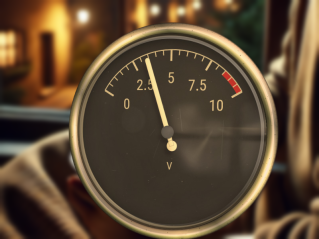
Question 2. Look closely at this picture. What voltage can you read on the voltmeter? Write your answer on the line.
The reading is 3.5 V
